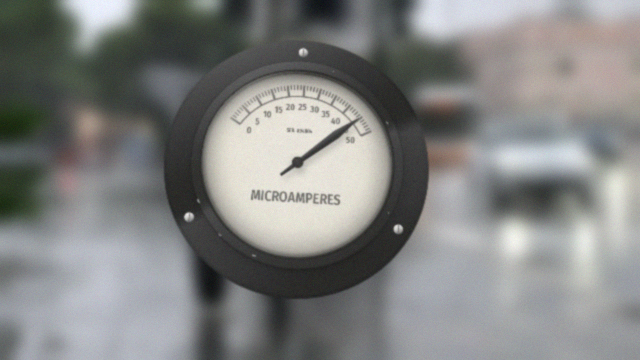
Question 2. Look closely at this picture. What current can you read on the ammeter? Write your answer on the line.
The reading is 45 µA
